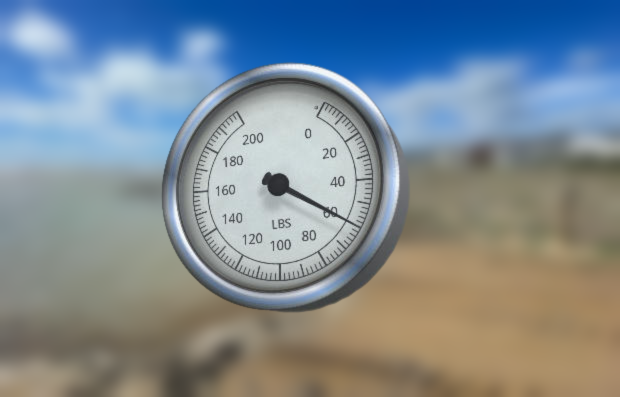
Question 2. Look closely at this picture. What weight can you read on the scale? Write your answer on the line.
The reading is 60 lb
